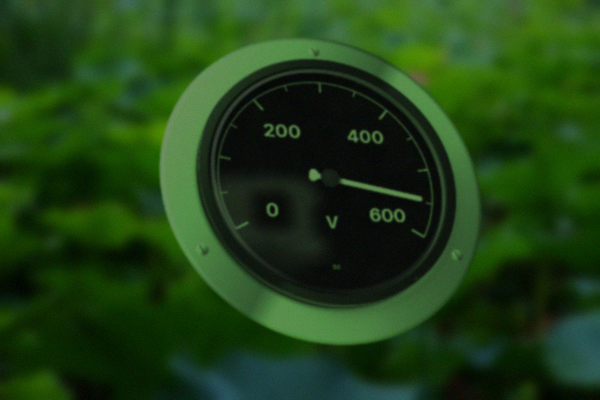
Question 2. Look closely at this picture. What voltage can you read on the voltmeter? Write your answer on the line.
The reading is 550 V
